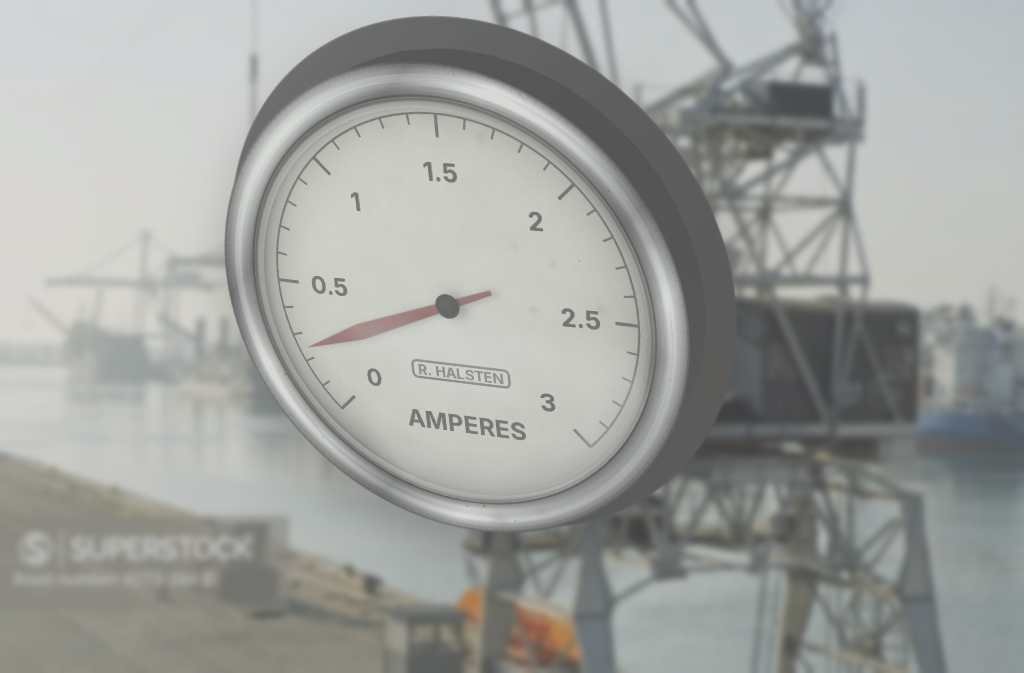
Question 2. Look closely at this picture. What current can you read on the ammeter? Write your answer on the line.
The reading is 0.25 A
